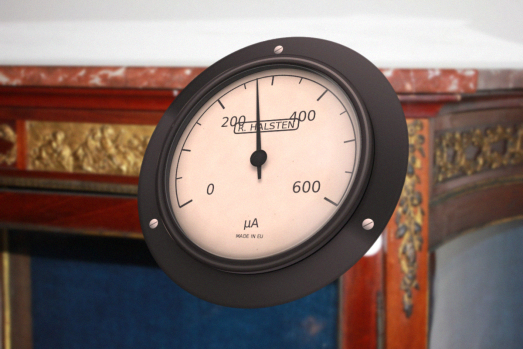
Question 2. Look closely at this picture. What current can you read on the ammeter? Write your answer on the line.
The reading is 275 µA
